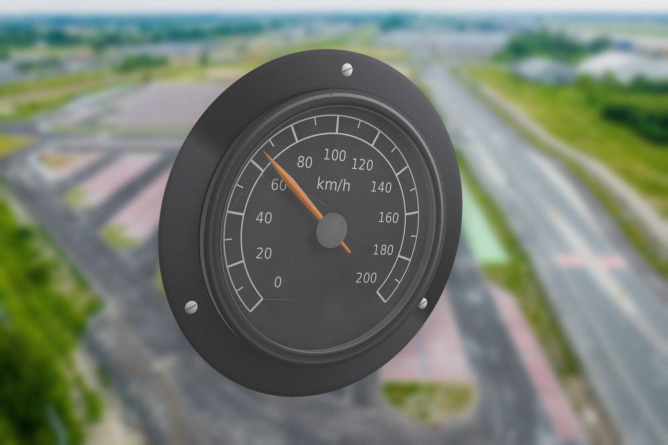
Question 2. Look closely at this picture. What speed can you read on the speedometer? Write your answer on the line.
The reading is 65 km/h
